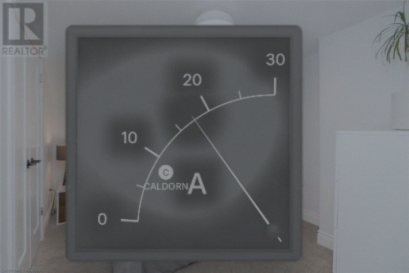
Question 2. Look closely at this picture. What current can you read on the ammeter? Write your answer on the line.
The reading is 17.5 A
